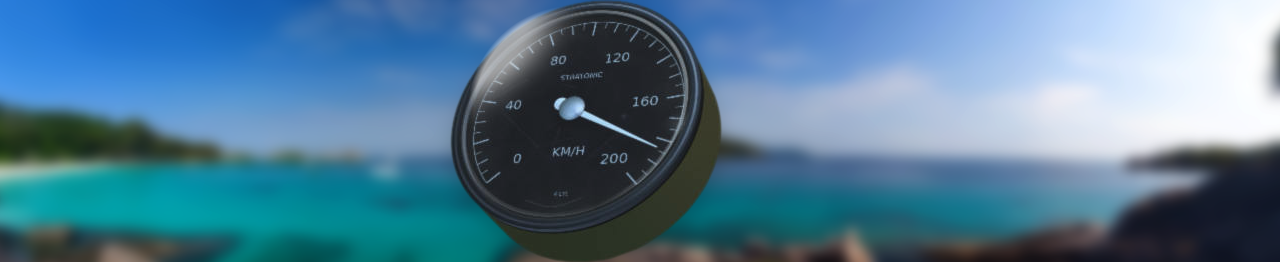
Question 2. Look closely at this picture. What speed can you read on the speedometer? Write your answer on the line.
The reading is 185 km/h
